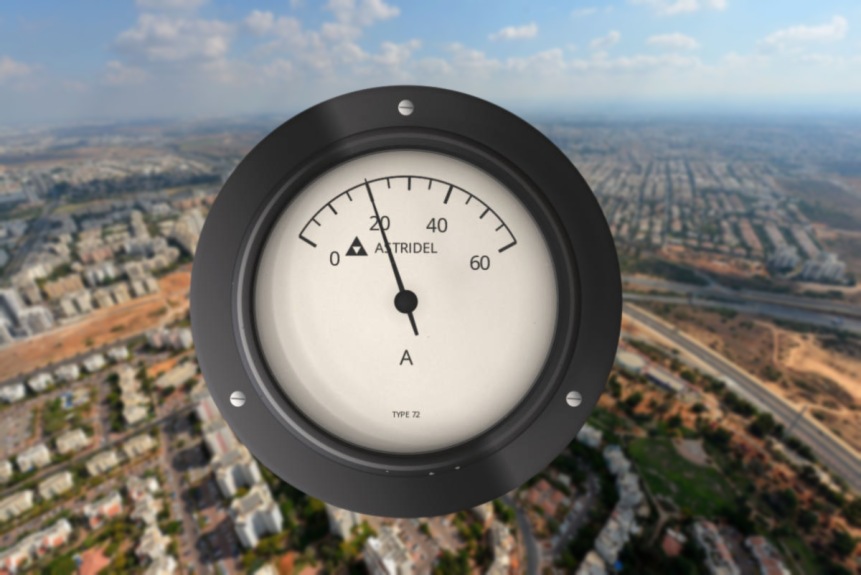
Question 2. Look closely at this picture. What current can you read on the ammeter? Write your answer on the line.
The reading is 20 A
